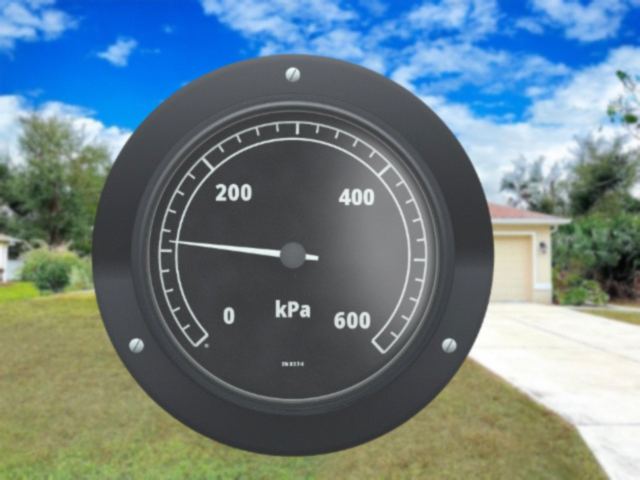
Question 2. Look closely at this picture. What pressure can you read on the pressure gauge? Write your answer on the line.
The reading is 110 kPa
